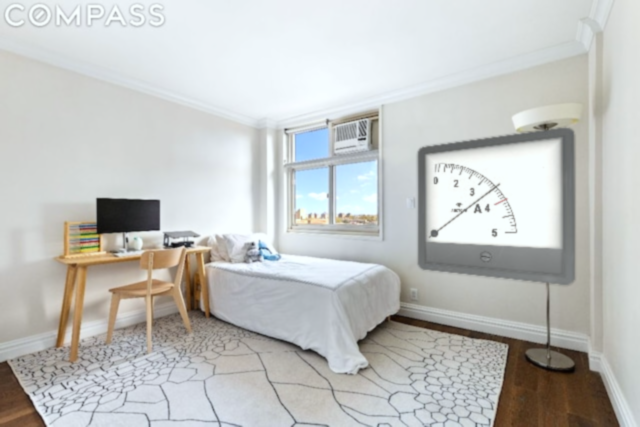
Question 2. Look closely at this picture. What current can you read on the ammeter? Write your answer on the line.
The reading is 3.5 A
